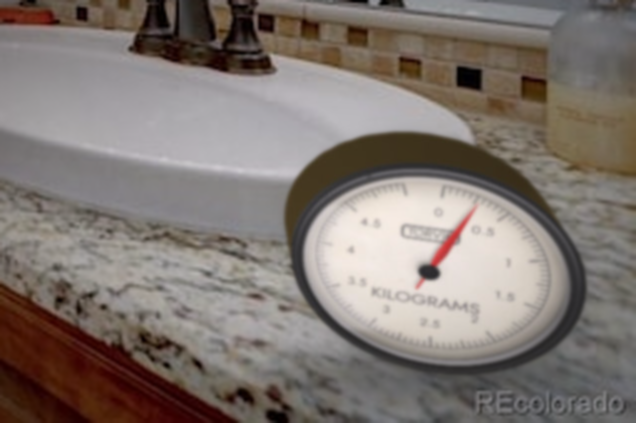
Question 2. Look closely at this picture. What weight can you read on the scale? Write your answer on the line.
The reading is 0.25 kg
